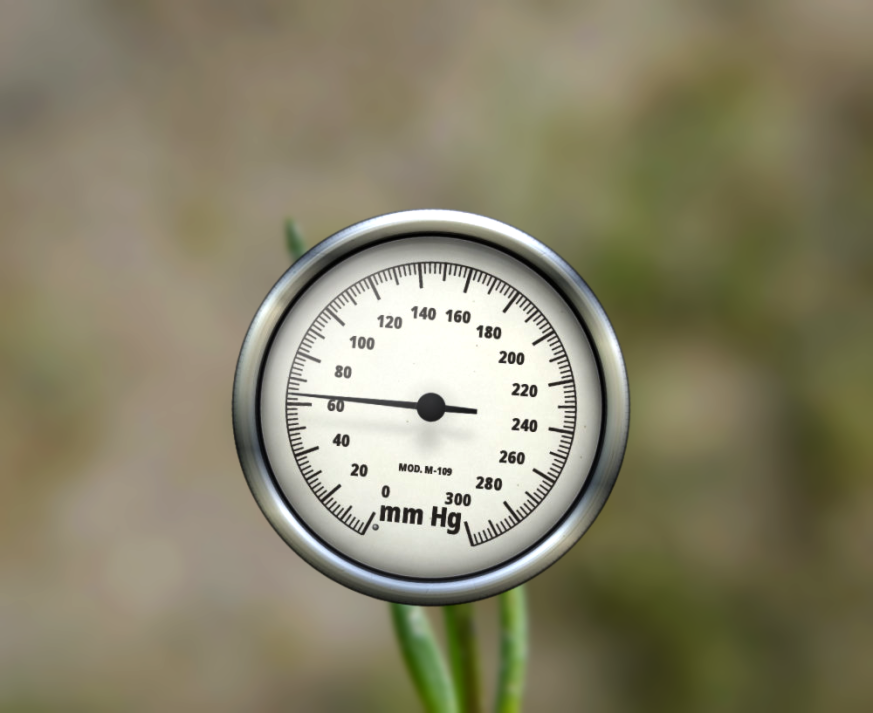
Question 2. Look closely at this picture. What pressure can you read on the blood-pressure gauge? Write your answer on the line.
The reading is 64 mmHg
